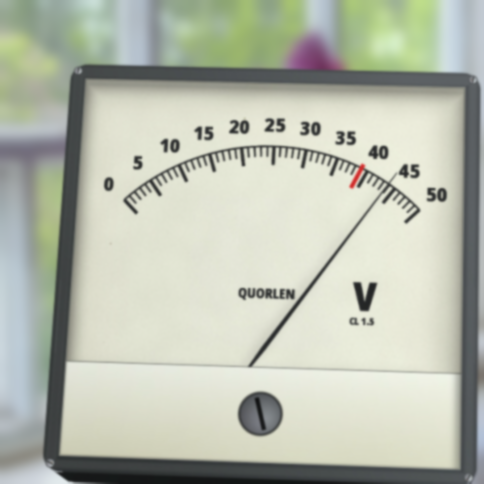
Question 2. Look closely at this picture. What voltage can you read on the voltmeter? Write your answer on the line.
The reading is 44 V
